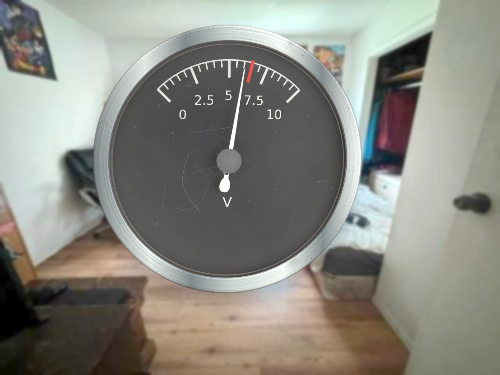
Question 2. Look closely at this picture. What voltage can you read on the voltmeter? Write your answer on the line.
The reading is 6 V
